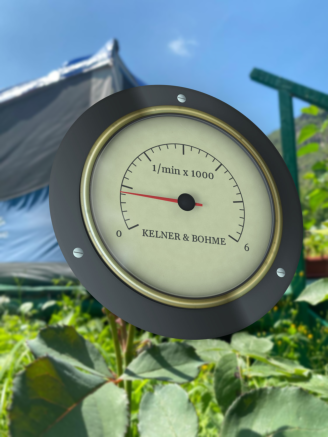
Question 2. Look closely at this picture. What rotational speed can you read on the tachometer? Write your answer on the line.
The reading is 800 rpm
